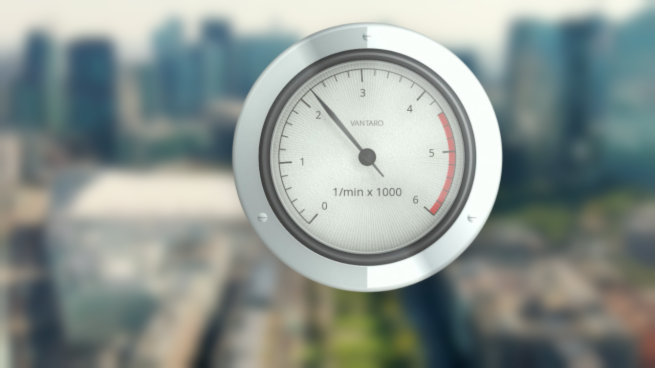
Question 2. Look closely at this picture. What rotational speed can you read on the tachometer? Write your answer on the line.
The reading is 2200 rpm
